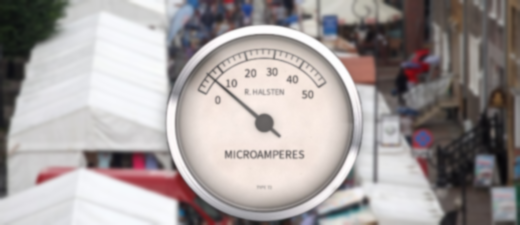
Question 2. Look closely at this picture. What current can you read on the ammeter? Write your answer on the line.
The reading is 6 µA
